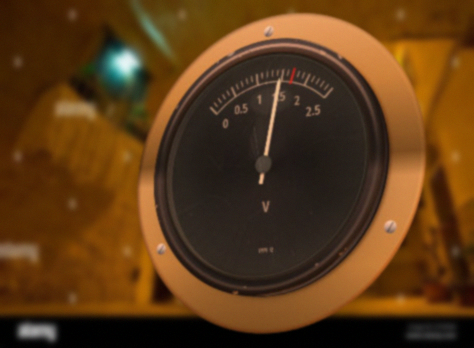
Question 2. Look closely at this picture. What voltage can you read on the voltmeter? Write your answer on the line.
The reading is 1.5 V
